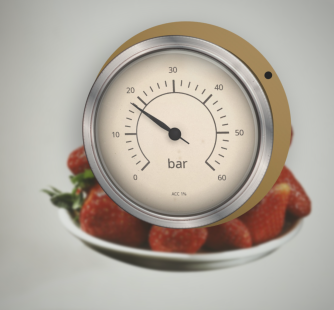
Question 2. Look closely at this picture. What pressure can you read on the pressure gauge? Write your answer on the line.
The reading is 18 bar
